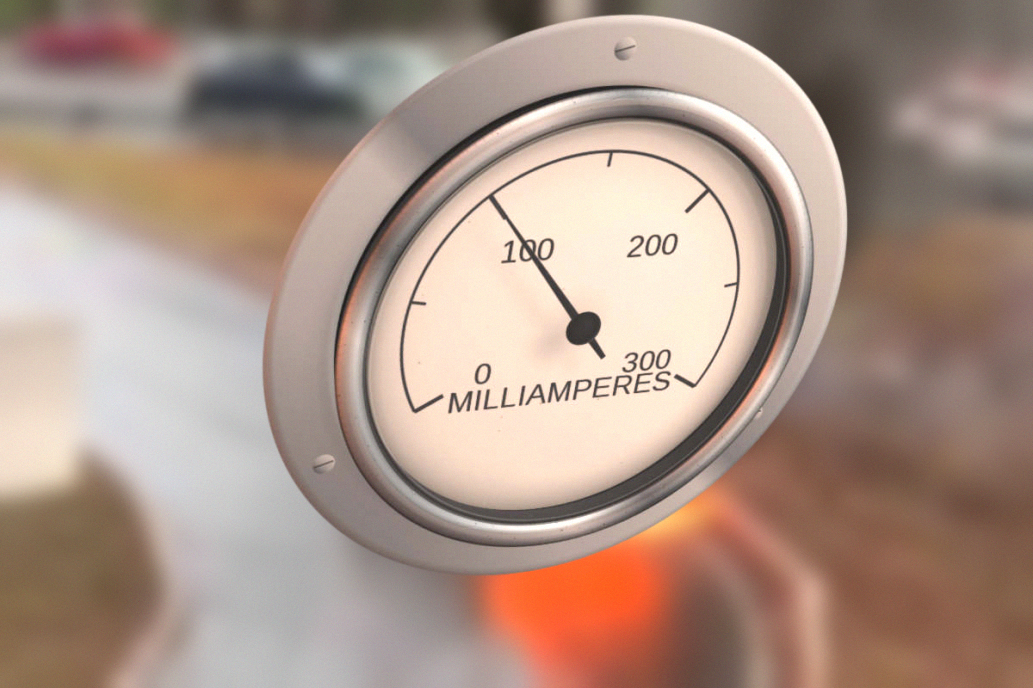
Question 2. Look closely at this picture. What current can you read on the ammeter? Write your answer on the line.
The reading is 100 mA
